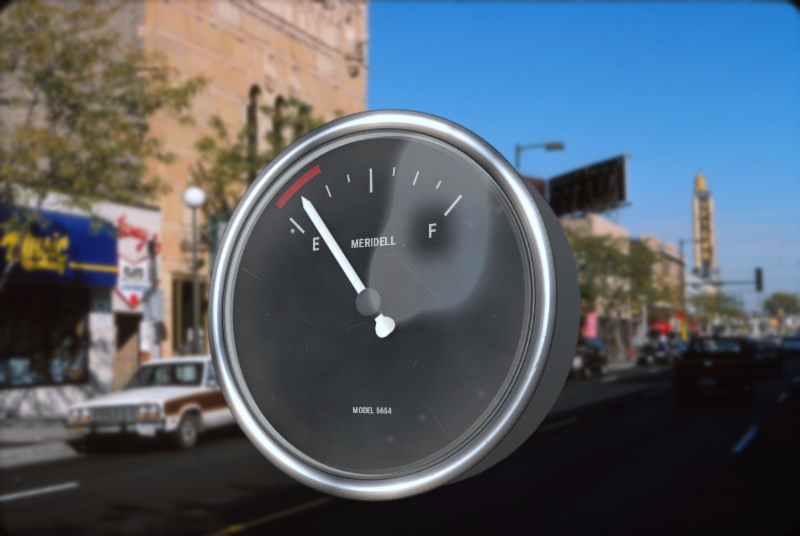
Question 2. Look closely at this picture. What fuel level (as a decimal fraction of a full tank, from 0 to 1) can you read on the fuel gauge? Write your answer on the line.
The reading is 0.125
